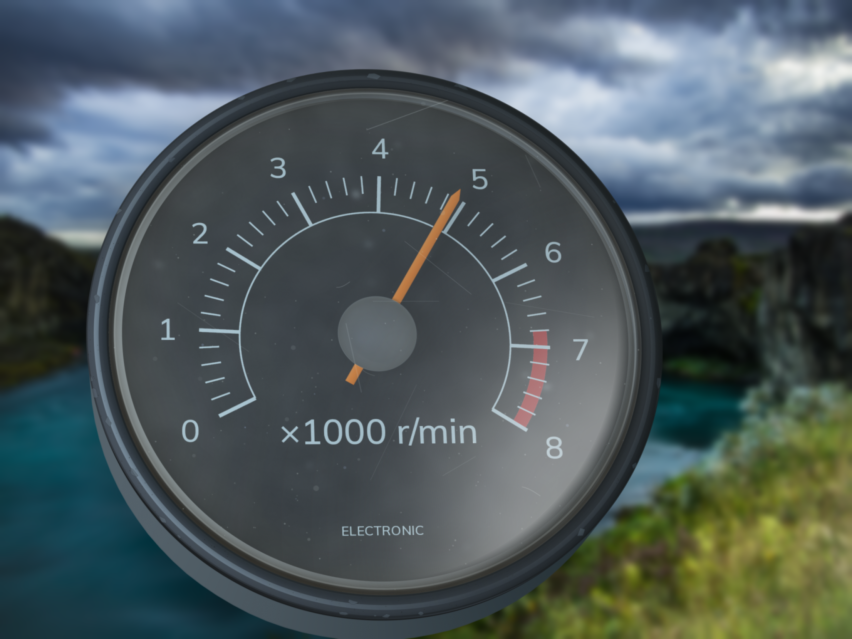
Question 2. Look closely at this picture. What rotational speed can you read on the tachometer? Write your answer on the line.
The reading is 4900 rpm
